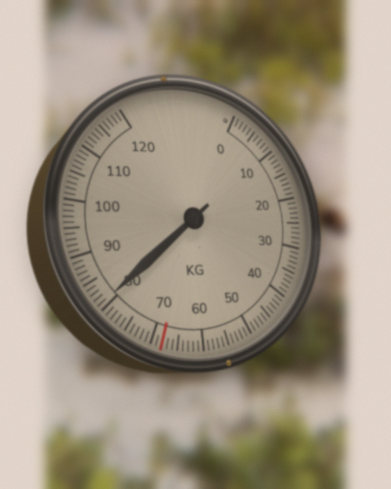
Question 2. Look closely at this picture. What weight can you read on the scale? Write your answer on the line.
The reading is 81 kg
